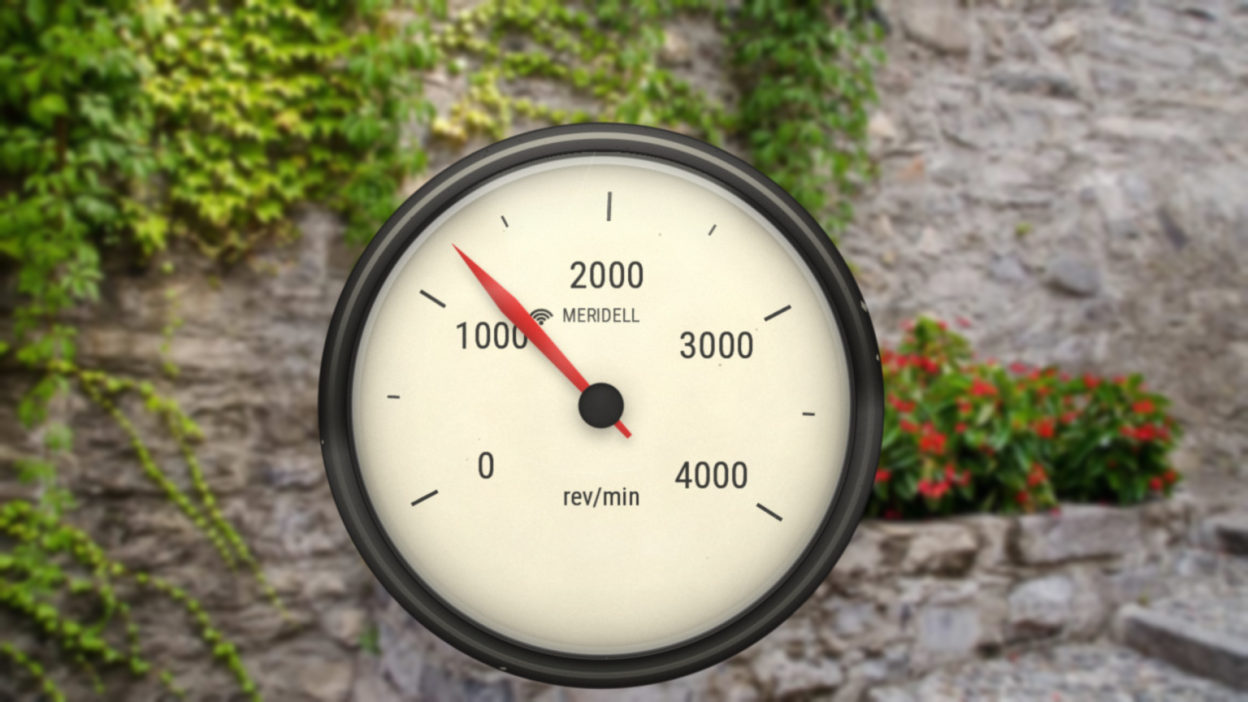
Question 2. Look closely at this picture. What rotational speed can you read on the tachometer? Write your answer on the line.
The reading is 1250 rpm
